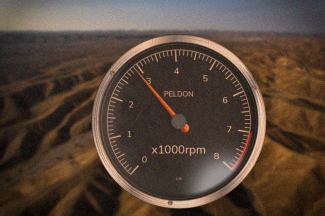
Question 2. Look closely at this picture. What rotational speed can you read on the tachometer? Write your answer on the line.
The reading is 2900 rpm
